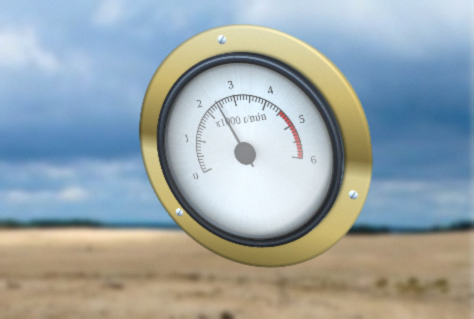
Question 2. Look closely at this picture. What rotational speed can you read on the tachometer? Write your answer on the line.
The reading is 2500 rpm
